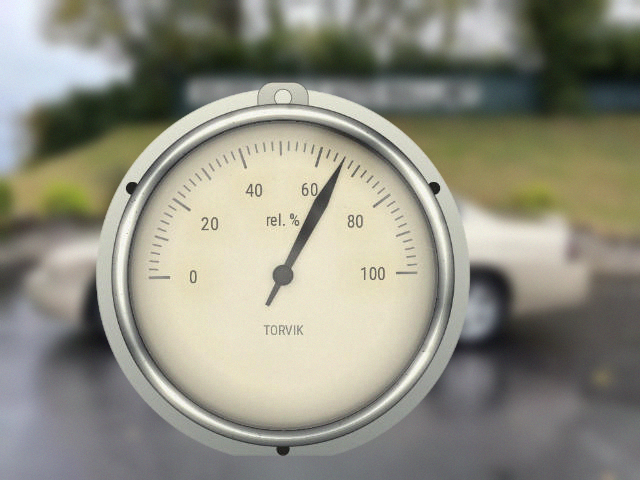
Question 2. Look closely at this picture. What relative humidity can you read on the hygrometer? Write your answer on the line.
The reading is 66 %
